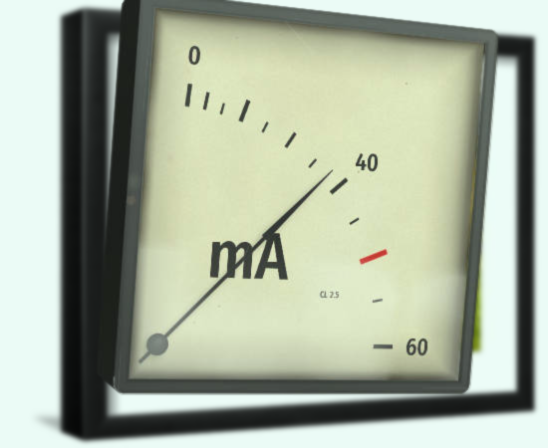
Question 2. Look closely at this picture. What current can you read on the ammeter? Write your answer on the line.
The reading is 37.5 mA
